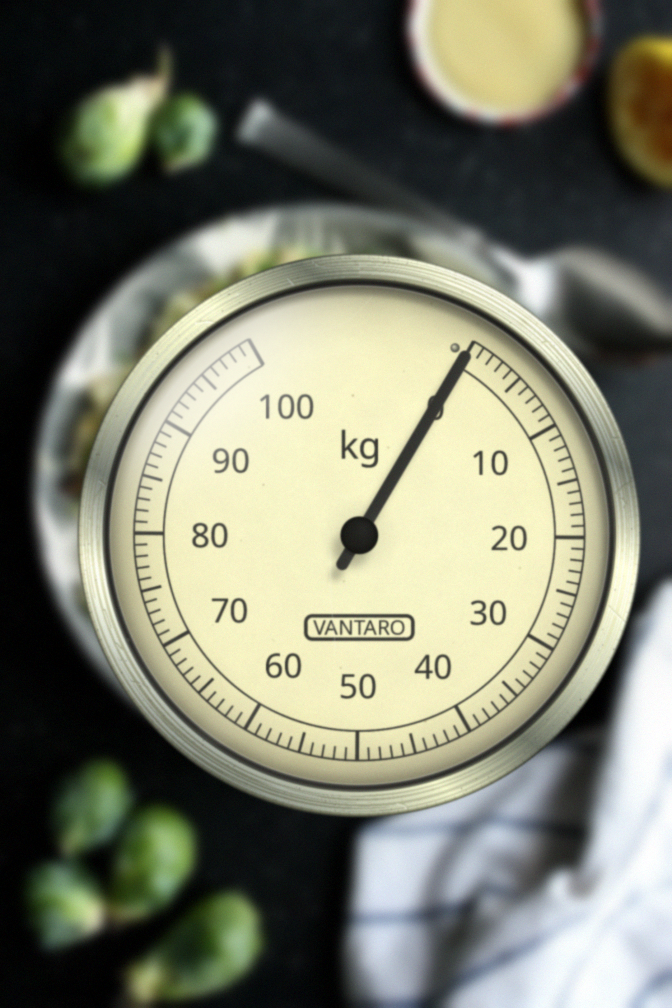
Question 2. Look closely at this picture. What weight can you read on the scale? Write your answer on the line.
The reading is 0 kg
